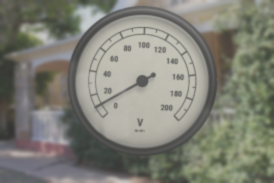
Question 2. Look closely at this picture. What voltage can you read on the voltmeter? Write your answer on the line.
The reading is 10 V
